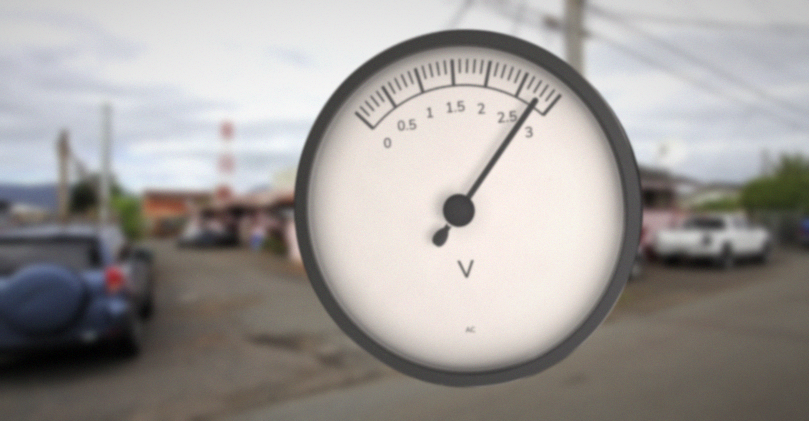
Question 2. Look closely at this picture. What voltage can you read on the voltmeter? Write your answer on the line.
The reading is 2.8 V
